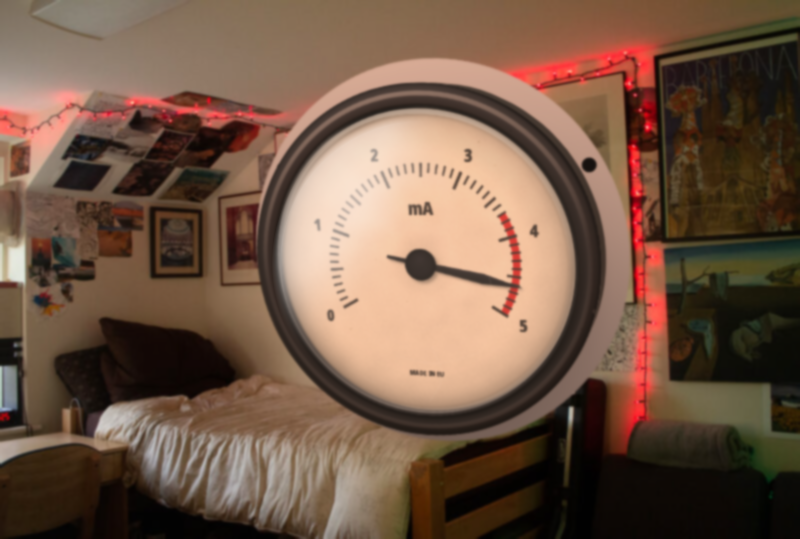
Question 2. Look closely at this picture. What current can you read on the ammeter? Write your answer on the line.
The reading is 4.6 mA
